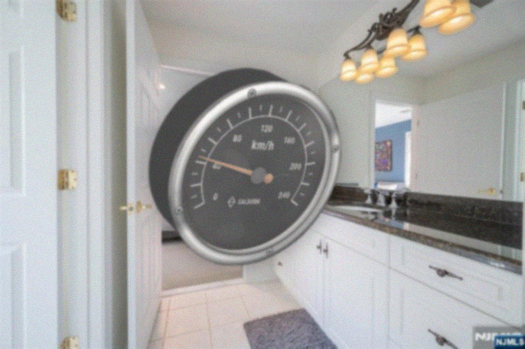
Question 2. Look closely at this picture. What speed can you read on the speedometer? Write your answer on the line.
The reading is 45 km/h
